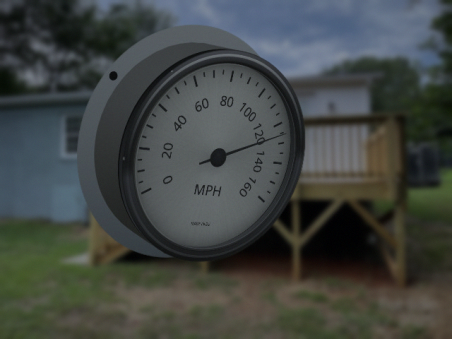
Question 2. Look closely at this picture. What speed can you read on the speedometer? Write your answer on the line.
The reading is 125 mph
